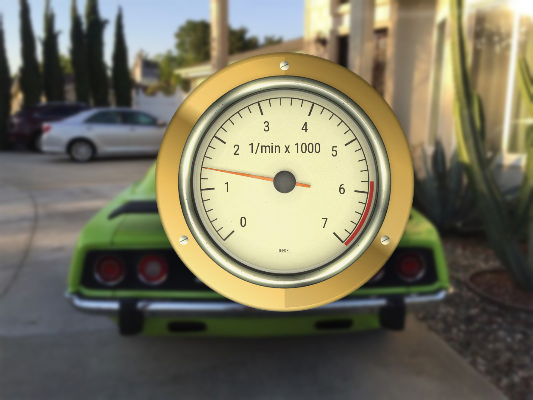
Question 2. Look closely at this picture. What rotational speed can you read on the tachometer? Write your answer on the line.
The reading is 1400 rpm
